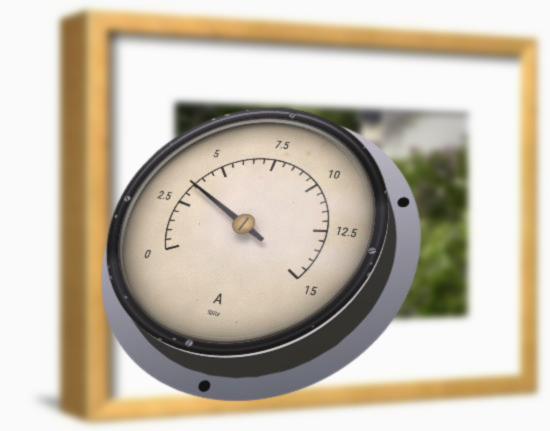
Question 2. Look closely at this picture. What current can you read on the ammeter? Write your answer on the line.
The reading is 3.5 A
